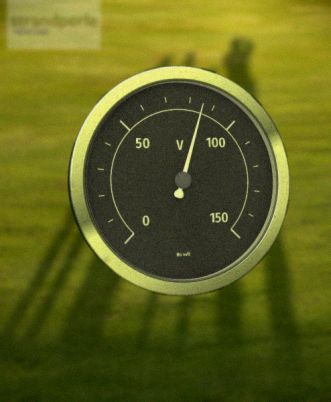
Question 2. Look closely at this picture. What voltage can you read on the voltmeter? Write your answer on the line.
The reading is 85 V
